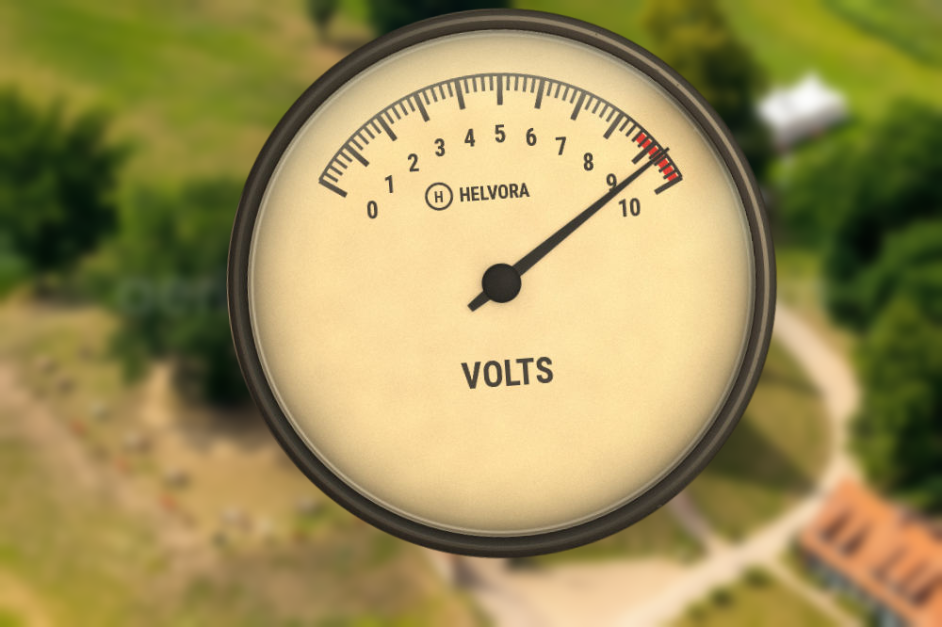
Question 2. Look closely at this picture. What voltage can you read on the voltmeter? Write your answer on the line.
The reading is 9.3 V
